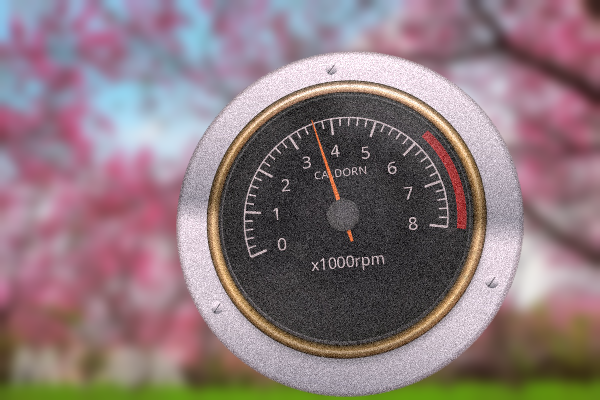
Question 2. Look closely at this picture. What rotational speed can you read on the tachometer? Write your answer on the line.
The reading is 3600 rpm
